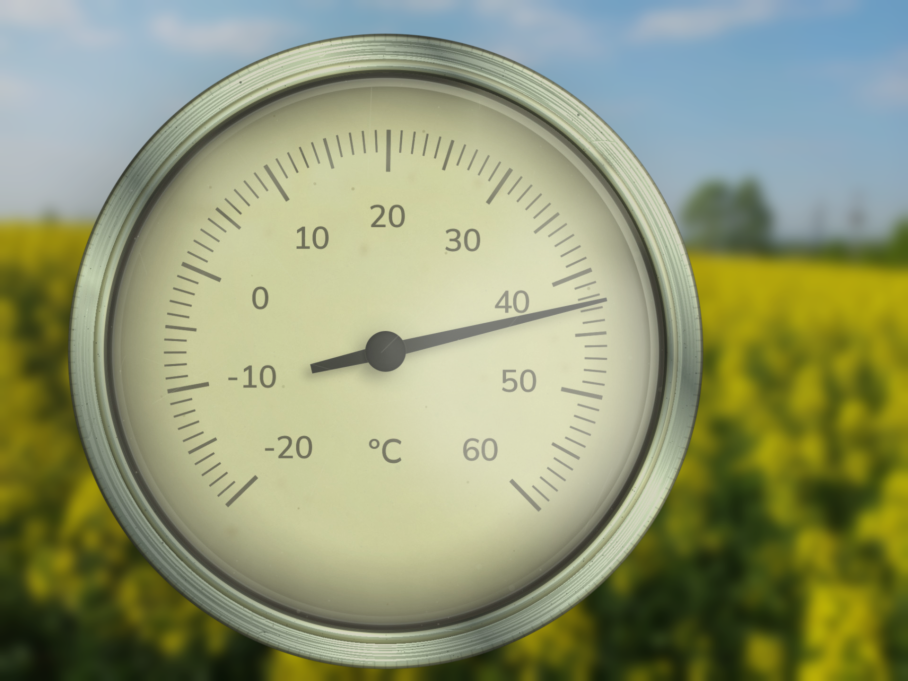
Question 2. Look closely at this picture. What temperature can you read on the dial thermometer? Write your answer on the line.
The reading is 42.5 °C
